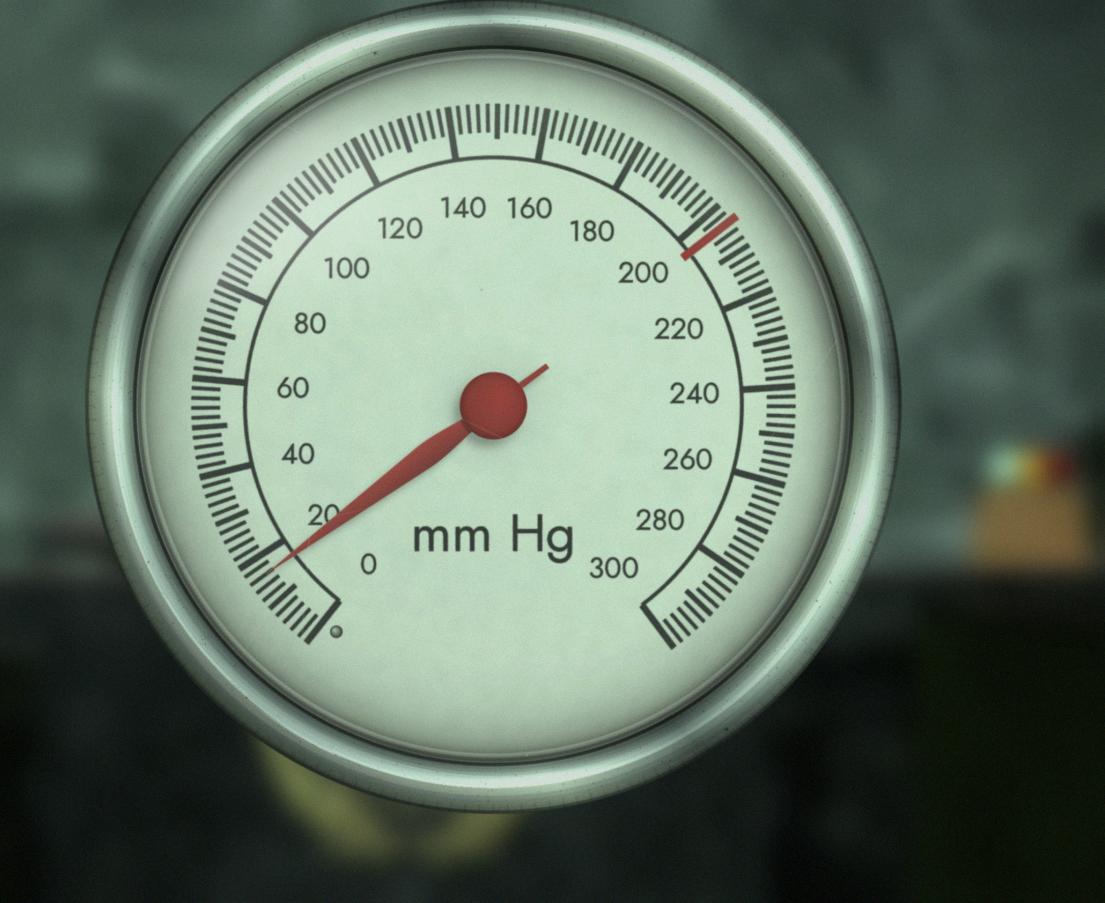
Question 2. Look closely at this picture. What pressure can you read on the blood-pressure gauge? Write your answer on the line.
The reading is 16 mmHg
